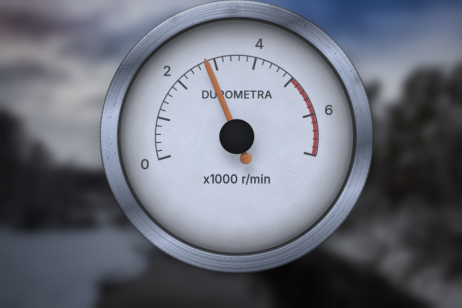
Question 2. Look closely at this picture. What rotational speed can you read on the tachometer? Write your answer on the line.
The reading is 2800 rpm
